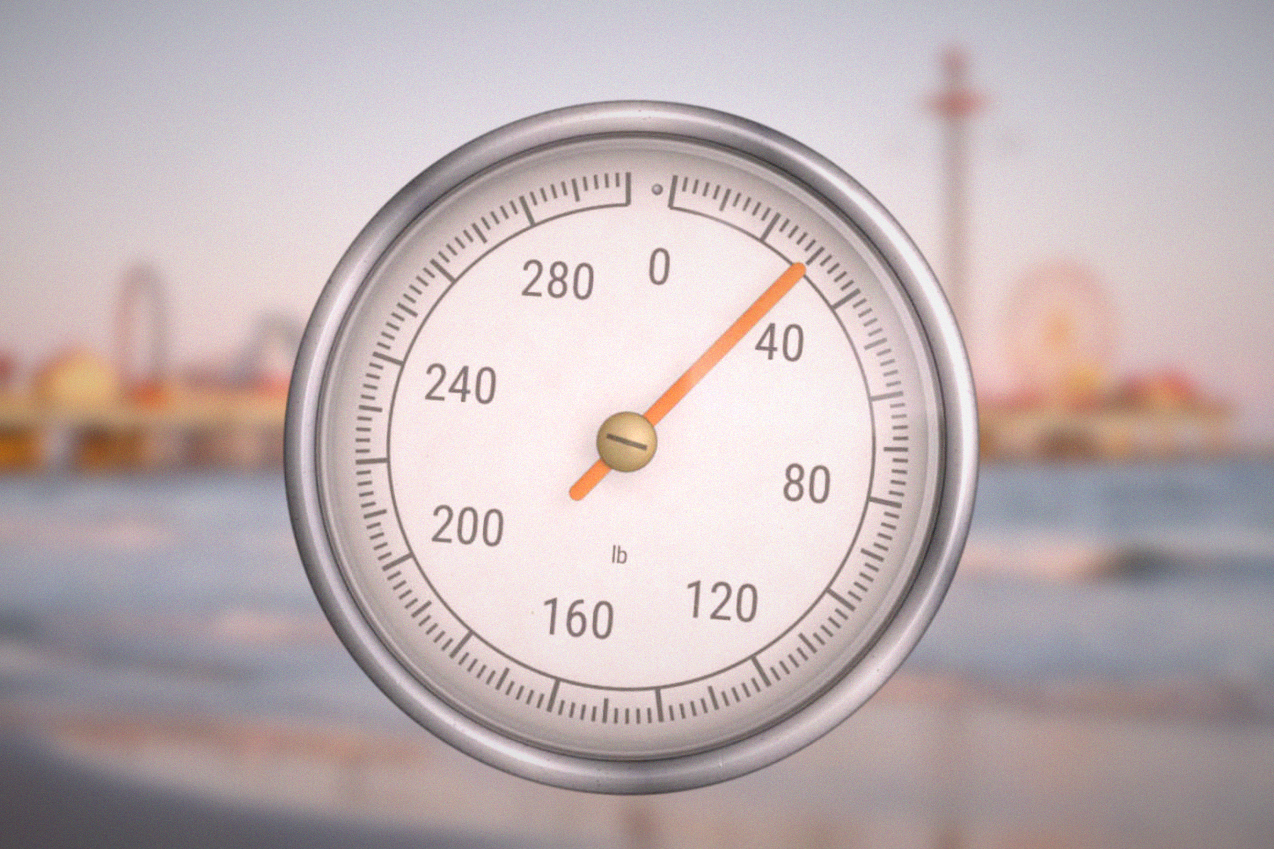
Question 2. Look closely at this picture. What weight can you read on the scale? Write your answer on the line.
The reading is 30 lb
